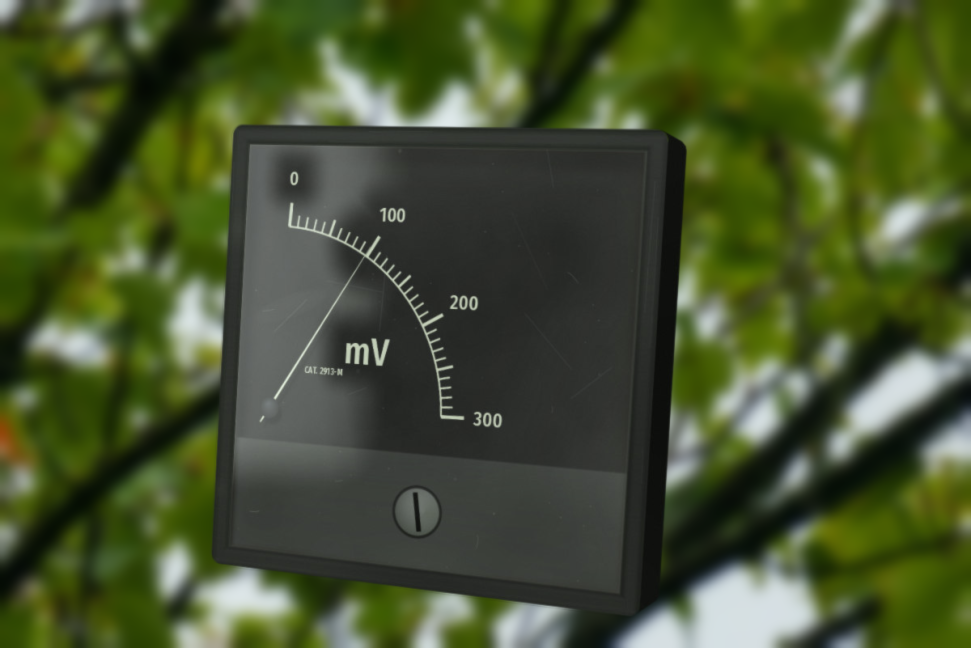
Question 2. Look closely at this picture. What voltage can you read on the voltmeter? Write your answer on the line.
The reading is 100 mV
